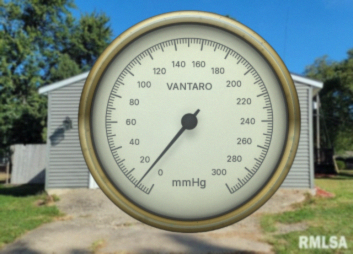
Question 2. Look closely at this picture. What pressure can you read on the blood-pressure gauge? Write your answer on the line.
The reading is 10 mmHg
